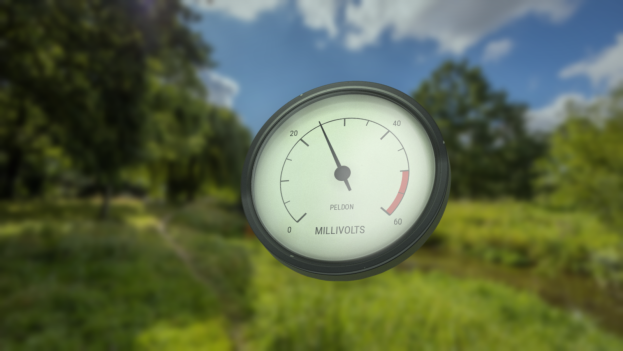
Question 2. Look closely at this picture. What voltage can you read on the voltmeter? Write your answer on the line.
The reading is 25 mV
